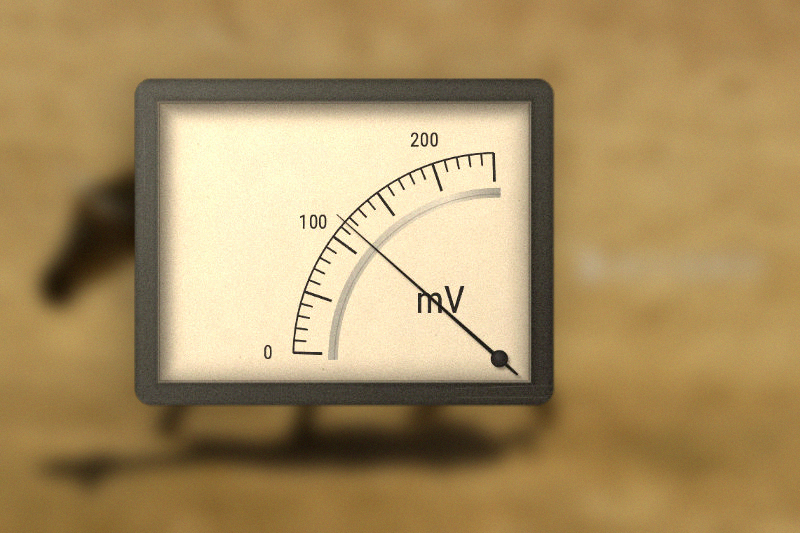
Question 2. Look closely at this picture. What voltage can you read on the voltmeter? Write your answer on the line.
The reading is 115 mV
